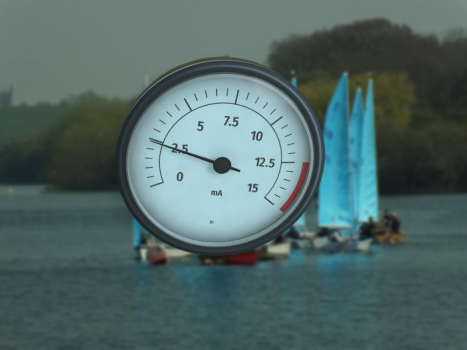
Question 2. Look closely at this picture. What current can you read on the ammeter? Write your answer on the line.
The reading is 2.5 mA
